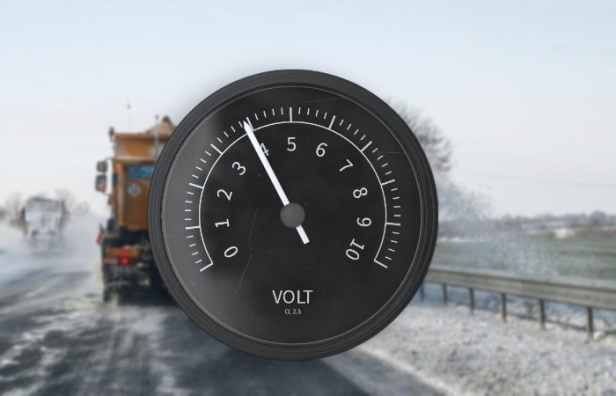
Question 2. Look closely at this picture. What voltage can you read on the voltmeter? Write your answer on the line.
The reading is 3.9 V
